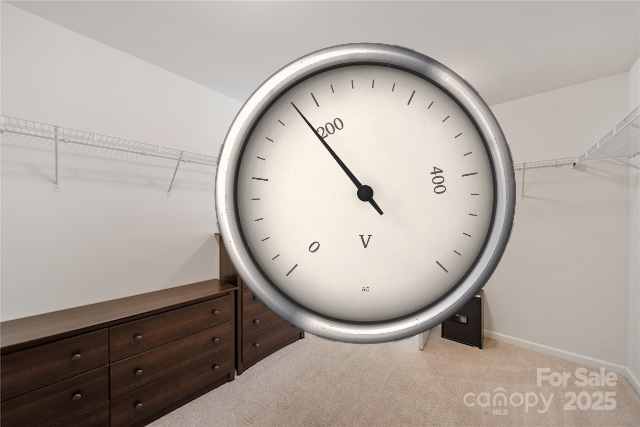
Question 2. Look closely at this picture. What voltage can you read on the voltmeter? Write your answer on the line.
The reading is 180 V
